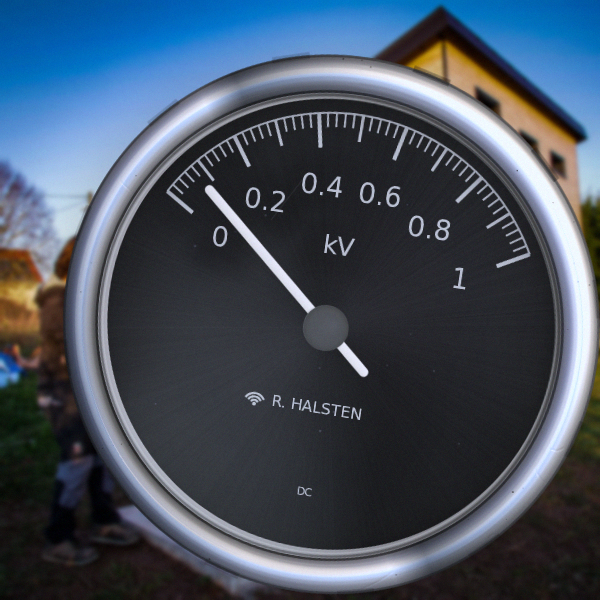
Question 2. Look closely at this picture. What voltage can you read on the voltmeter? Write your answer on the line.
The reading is 0.08 kV
